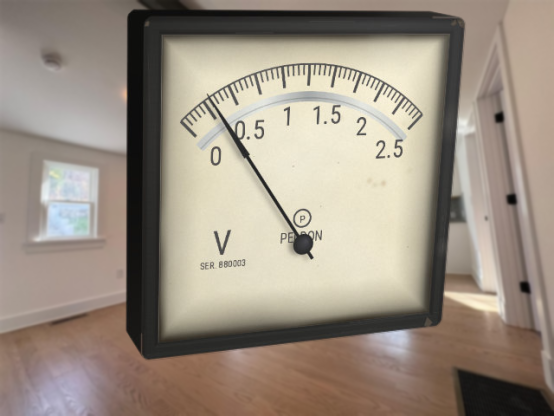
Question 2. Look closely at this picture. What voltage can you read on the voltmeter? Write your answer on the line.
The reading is 0.3 V
